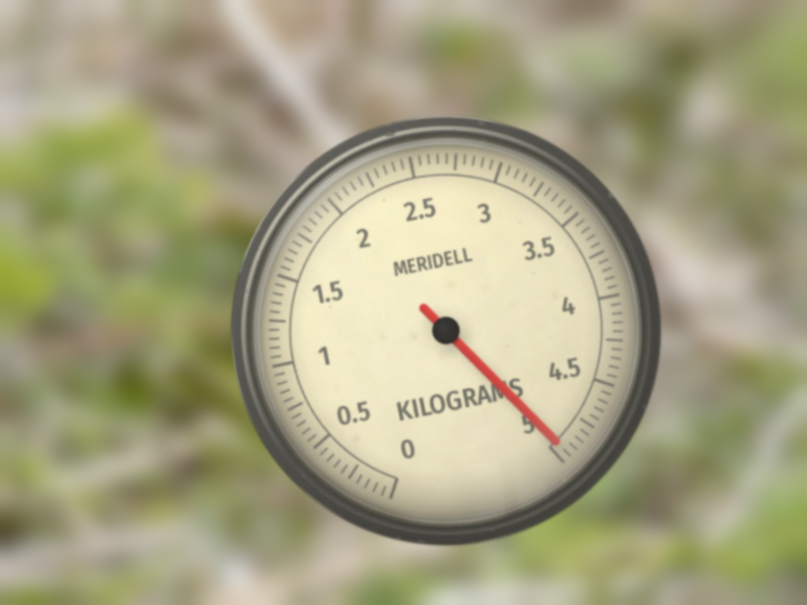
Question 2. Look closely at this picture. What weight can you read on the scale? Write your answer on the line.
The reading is 4.95 kg
